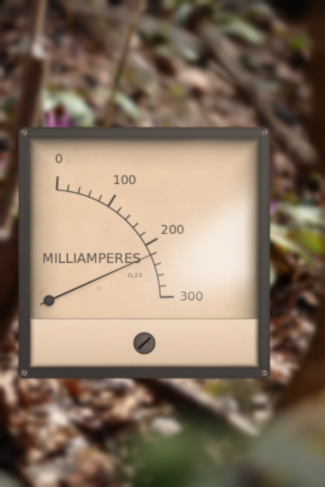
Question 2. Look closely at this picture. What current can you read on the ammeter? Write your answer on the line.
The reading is 220 mA
